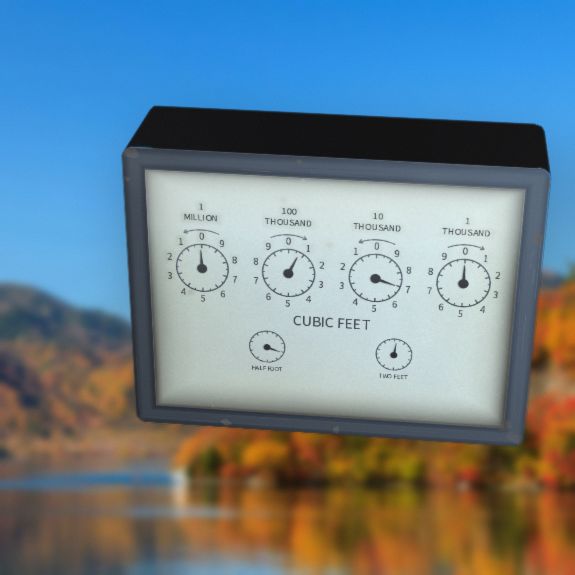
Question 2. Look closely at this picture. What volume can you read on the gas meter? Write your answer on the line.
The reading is 7000 ft³
